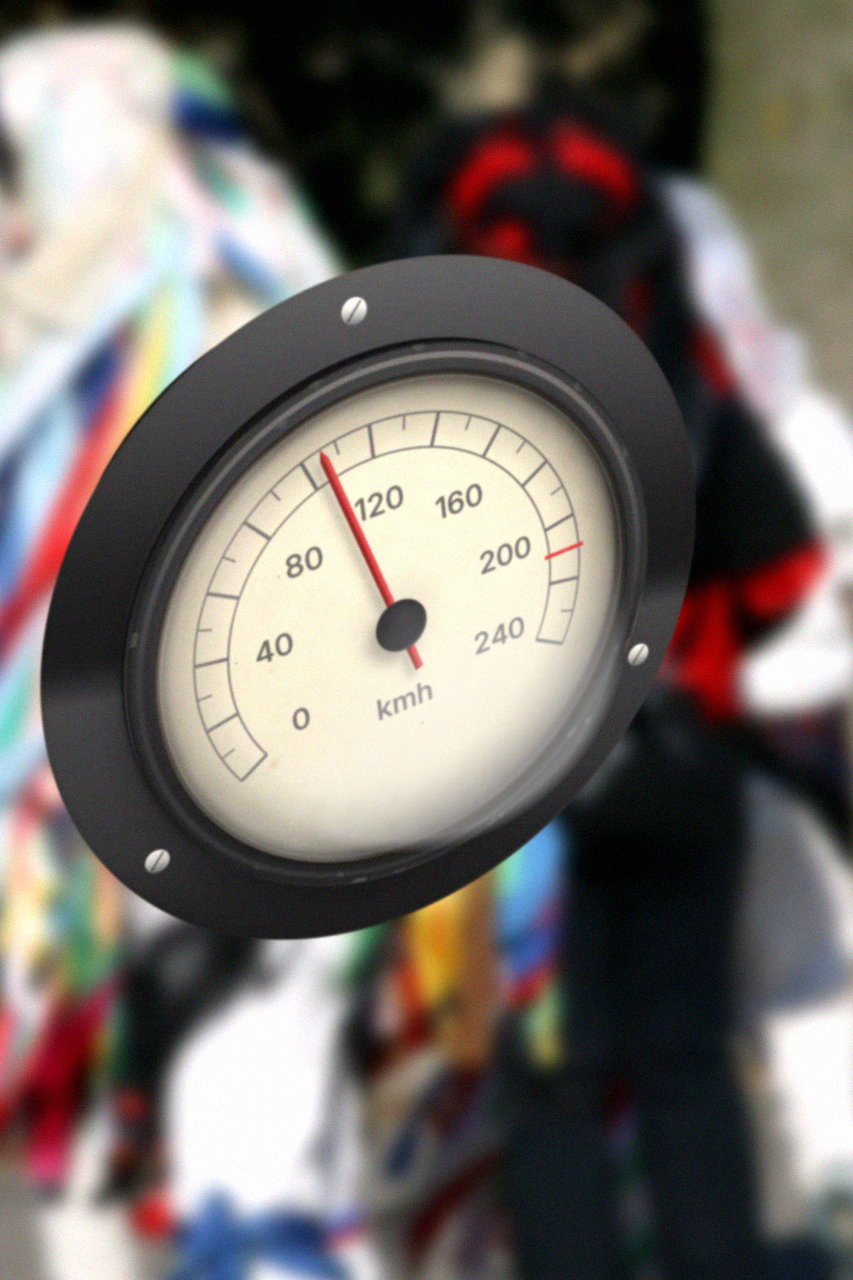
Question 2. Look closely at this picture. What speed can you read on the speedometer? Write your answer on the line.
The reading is 105 km/h
